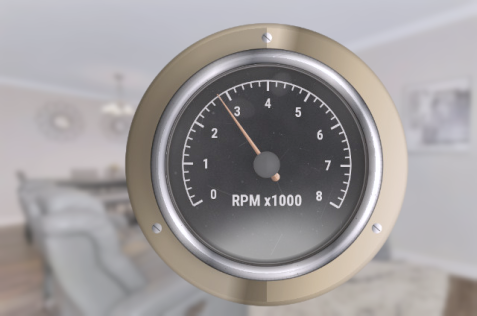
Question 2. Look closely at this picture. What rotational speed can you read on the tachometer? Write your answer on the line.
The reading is 2800 rpm
